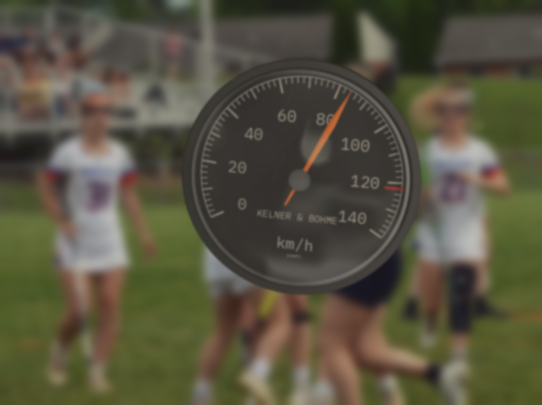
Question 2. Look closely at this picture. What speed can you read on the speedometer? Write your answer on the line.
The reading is 84 km/h
